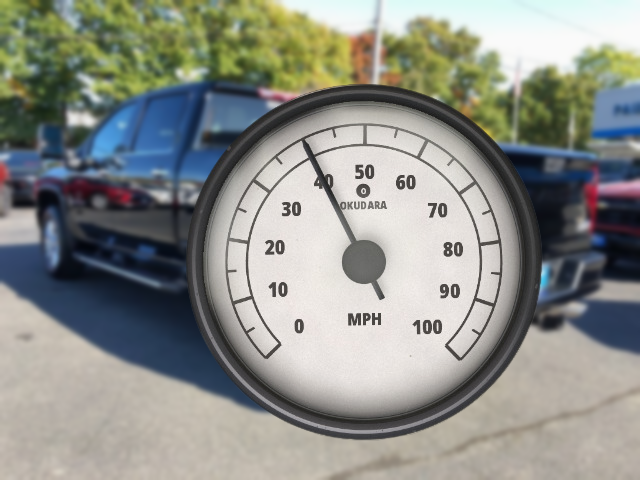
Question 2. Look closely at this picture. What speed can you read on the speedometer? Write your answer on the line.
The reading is 40 mph
